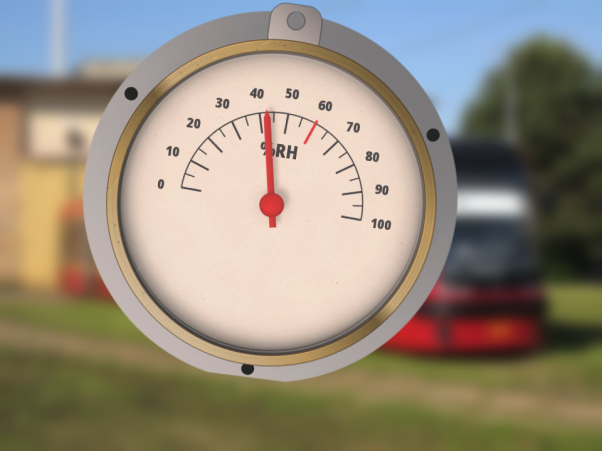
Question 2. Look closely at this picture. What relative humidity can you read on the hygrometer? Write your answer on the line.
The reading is 42.5 %
